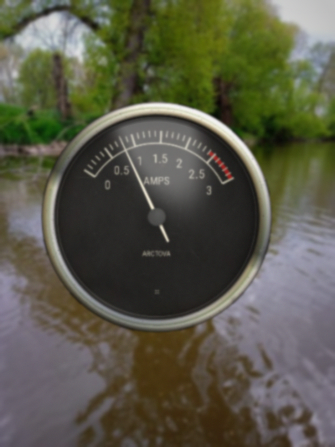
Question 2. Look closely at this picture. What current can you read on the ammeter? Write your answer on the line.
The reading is 0.8 A
